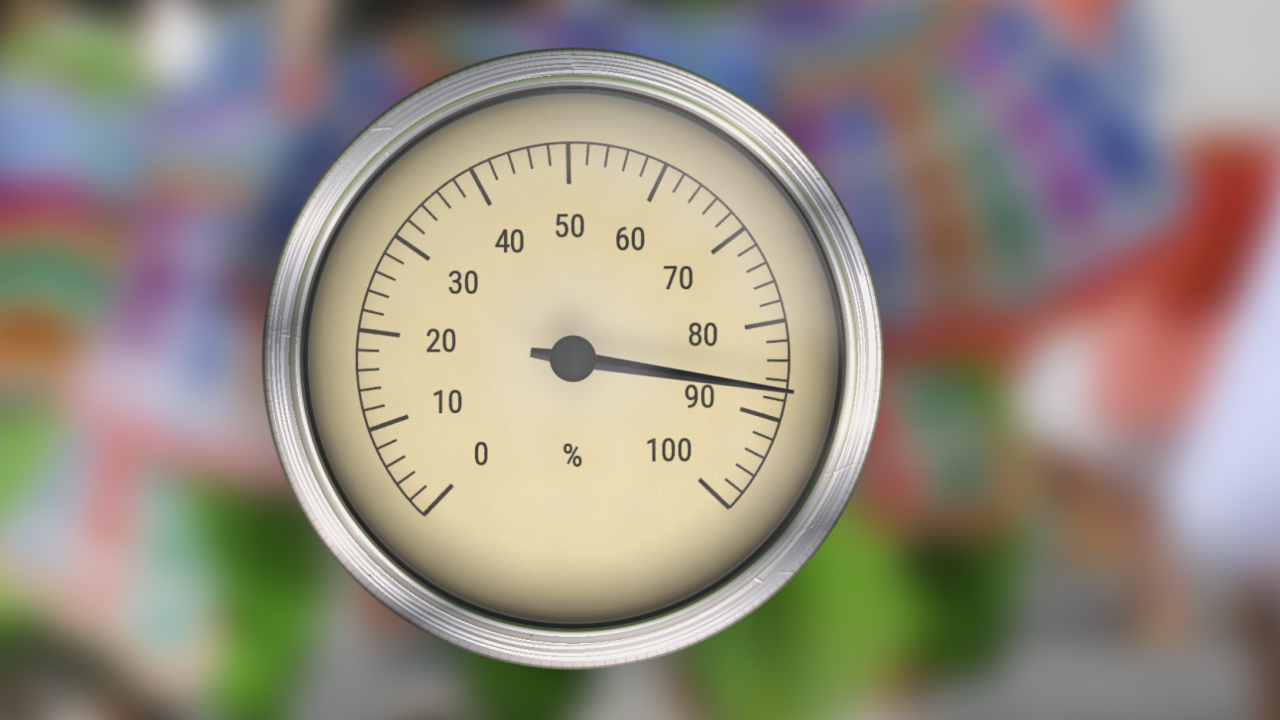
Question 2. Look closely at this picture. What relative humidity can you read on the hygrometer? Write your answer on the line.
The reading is 87 %
